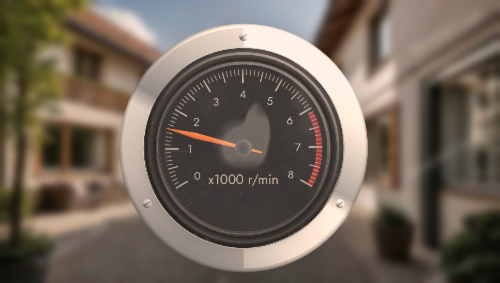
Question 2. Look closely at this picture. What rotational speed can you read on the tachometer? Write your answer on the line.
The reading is 1500 rpm
